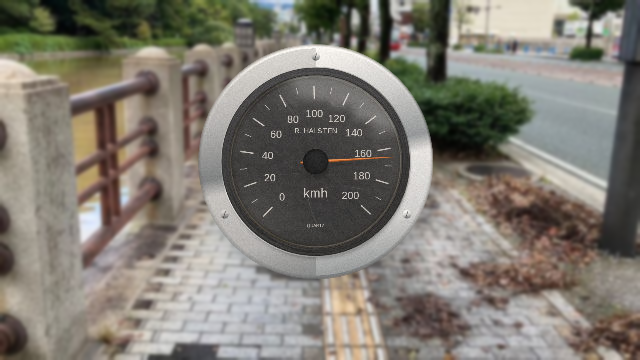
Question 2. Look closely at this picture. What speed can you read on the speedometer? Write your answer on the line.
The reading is 165 km/h
